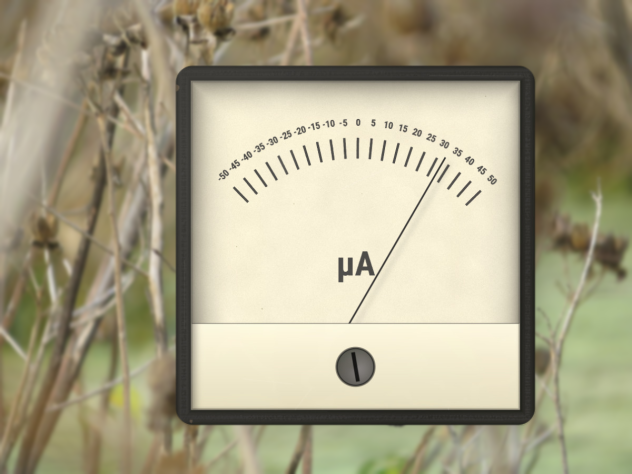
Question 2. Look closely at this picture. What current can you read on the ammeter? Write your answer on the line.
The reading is 32.5 µA
